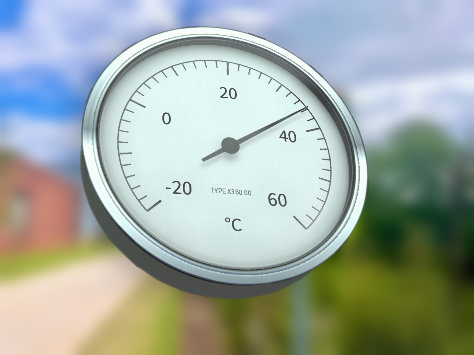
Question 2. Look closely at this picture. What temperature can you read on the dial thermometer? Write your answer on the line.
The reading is 36 °C
